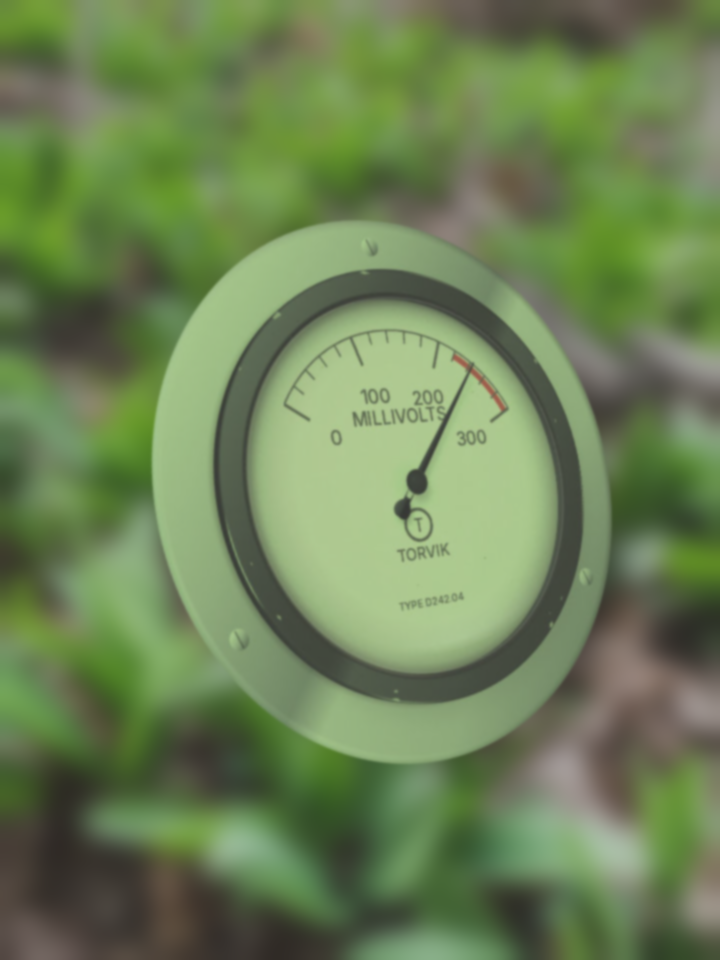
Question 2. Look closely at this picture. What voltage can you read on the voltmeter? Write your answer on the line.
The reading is 240 mV
